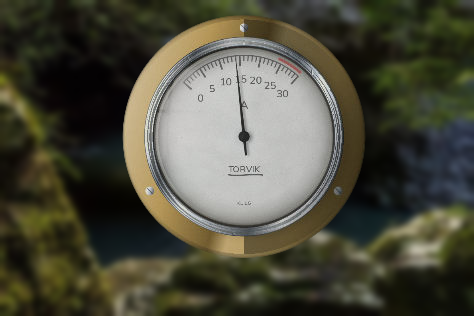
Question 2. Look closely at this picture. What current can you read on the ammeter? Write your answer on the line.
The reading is 14 A
